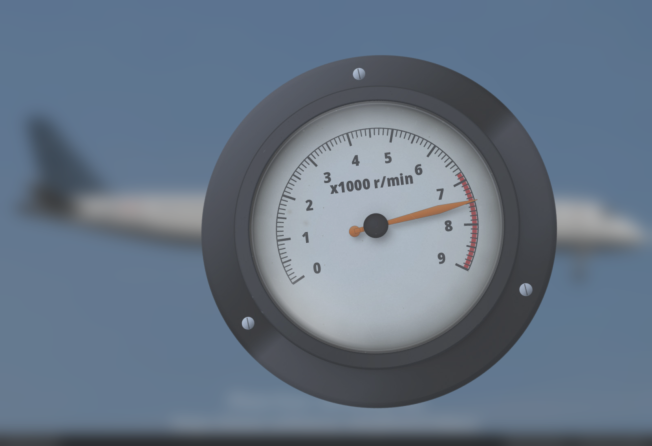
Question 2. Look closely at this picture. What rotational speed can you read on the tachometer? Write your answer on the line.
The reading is 7500 rpm
